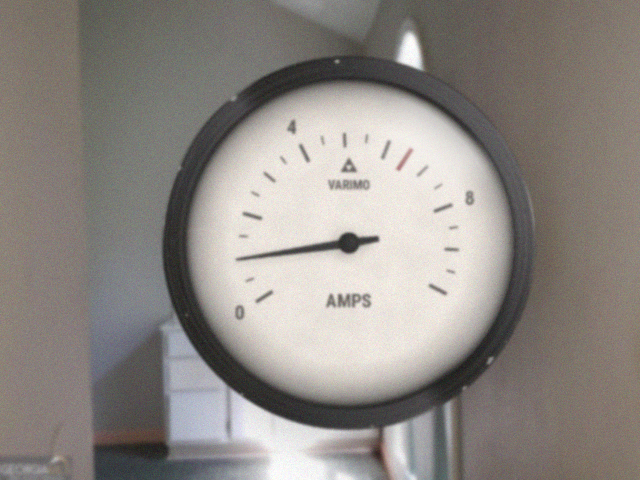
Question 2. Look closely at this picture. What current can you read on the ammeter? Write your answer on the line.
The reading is 1 A
